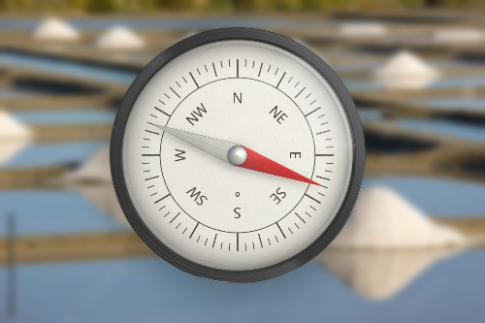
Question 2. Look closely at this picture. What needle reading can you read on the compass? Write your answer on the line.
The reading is 110 °
